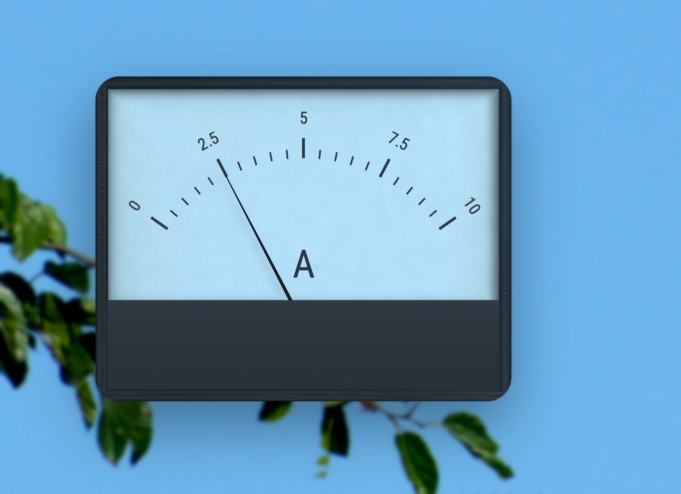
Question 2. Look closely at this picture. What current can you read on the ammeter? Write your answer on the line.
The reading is 2.5 A
